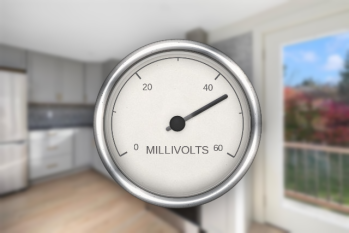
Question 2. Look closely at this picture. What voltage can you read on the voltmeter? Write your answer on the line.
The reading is 45 mV
